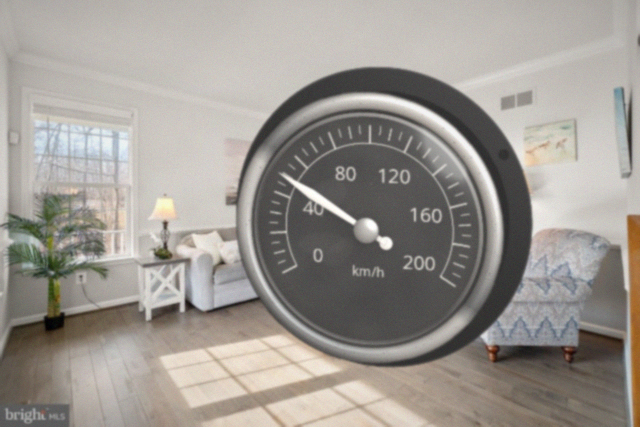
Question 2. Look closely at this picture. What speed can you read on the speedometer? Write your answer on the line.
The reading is 50 km/h
